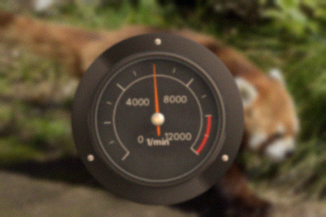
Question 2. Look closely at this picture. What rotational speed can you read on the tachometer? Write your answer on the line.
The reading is 6000 rpm
